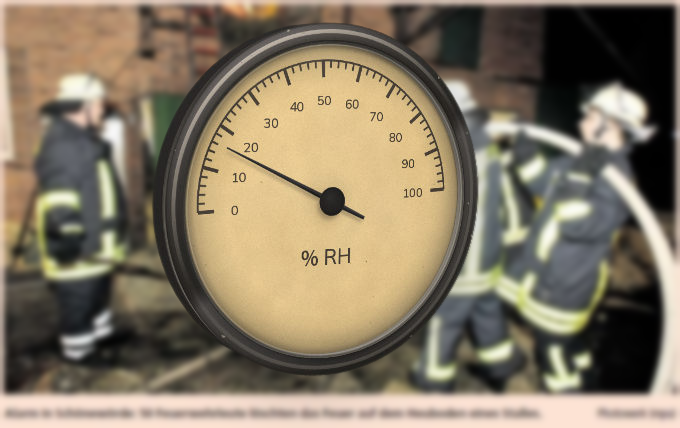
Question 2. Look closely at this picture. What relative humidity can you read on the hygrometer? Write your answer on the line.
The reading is 16 %
